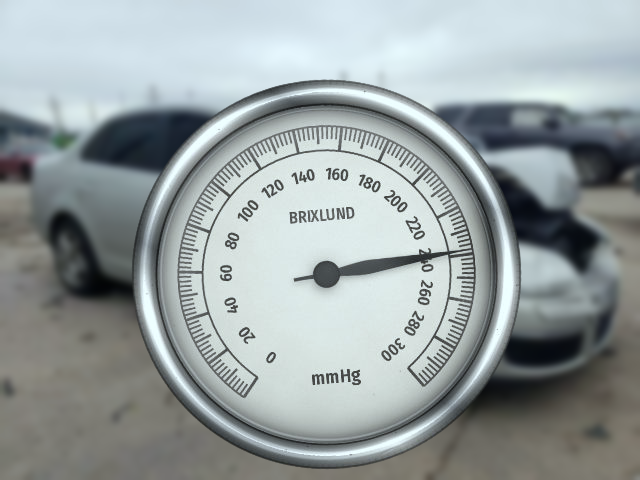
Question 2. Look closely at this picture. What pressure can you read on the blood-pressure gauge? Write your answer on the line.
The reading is 238 mmHg
